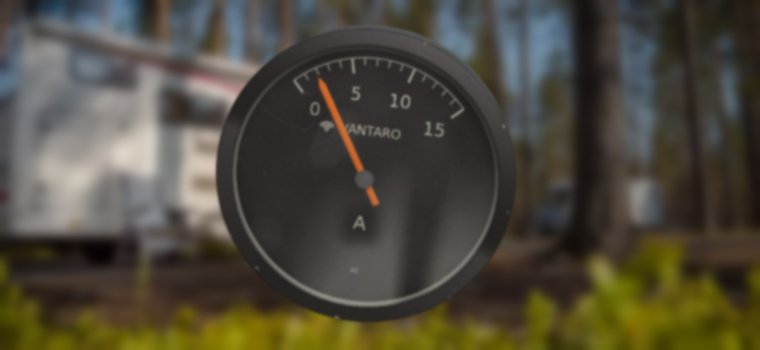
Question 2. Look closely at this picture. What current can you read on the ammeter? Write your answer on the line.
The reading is 2 A
